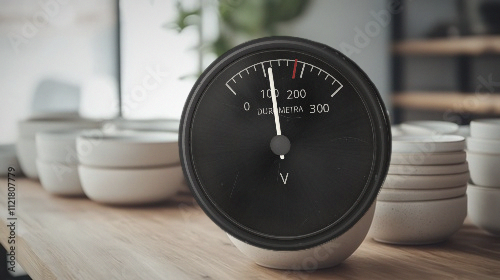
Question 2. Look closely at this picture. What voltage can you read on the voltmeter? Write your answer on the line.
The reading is 120 V
